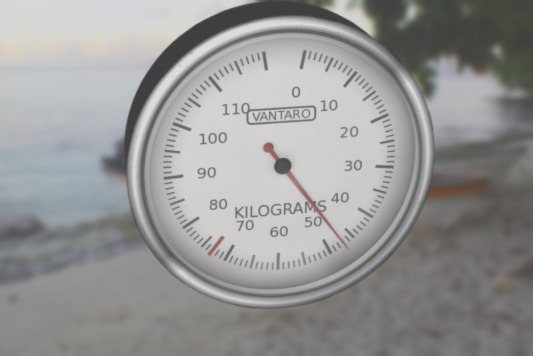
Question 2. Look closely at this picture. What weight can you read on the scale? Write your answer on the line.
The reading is 47 kg
